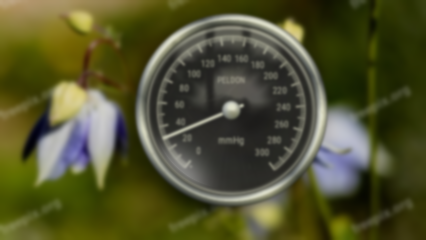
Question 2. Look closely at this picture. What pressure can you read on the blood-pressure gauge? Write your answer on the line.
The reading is 30 mmHg
